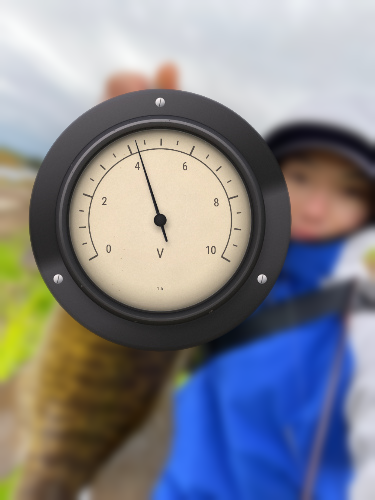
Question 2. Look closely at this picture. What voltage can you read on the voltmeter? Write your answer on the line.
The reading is 4.25 V
